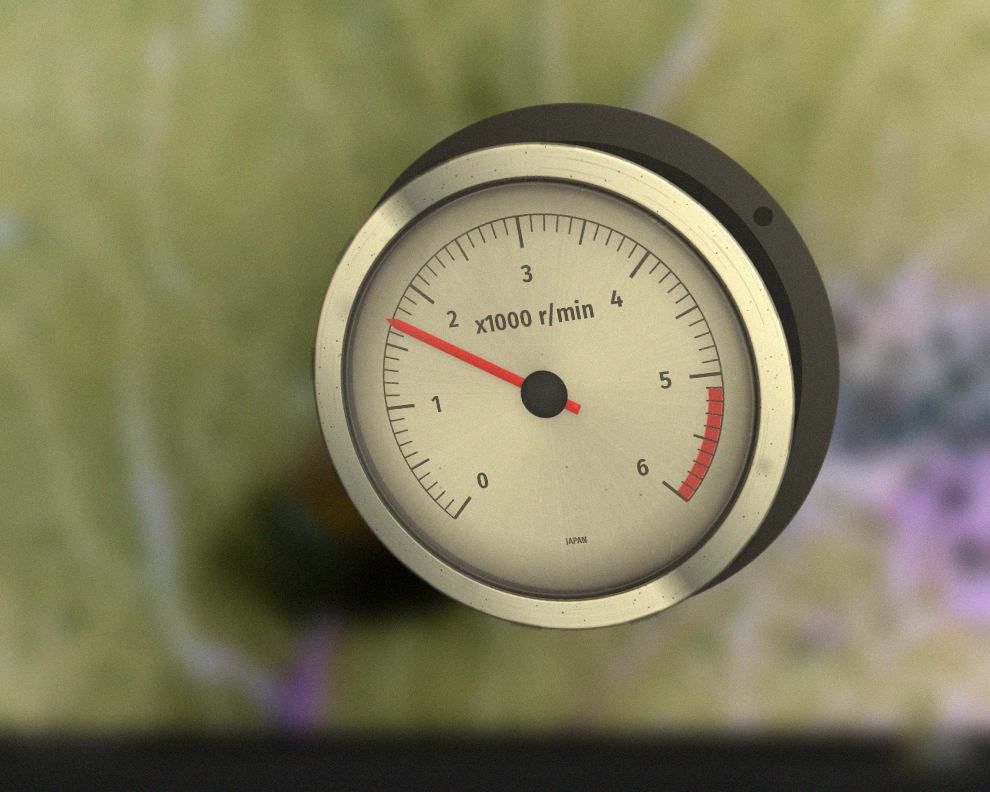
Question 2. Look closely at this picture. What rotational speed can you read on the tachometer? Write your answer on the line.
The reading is 1700 rpm
